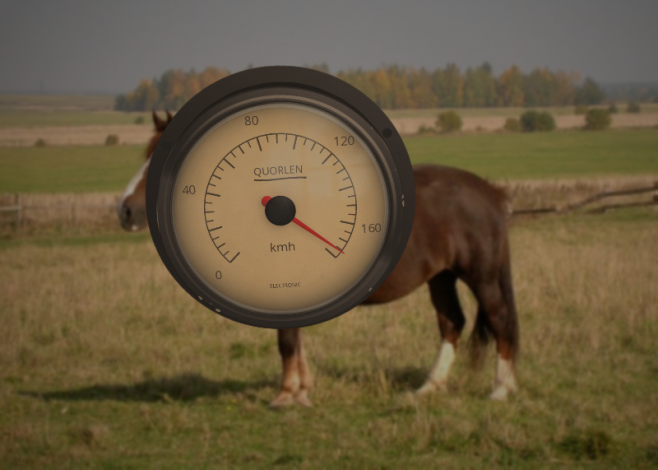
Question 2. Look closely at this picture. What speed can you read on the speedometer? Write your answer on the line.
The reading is 175 km/h
